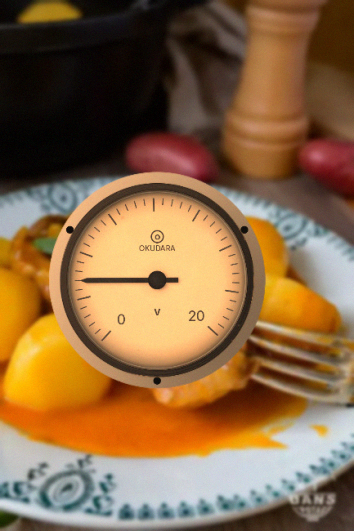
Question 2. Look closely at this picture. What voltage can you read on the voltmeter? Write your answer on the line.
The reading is 3.5 V
